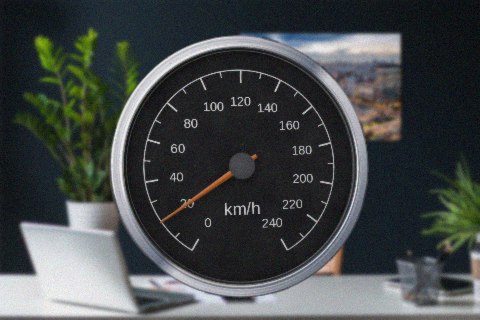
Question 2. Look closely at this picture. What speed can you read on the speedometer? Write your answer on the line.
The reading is 20 km/h
